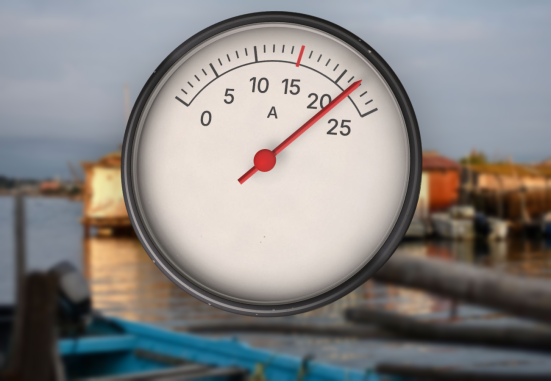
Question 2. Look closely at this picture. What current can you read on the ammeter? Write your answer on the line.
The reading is 22 A
